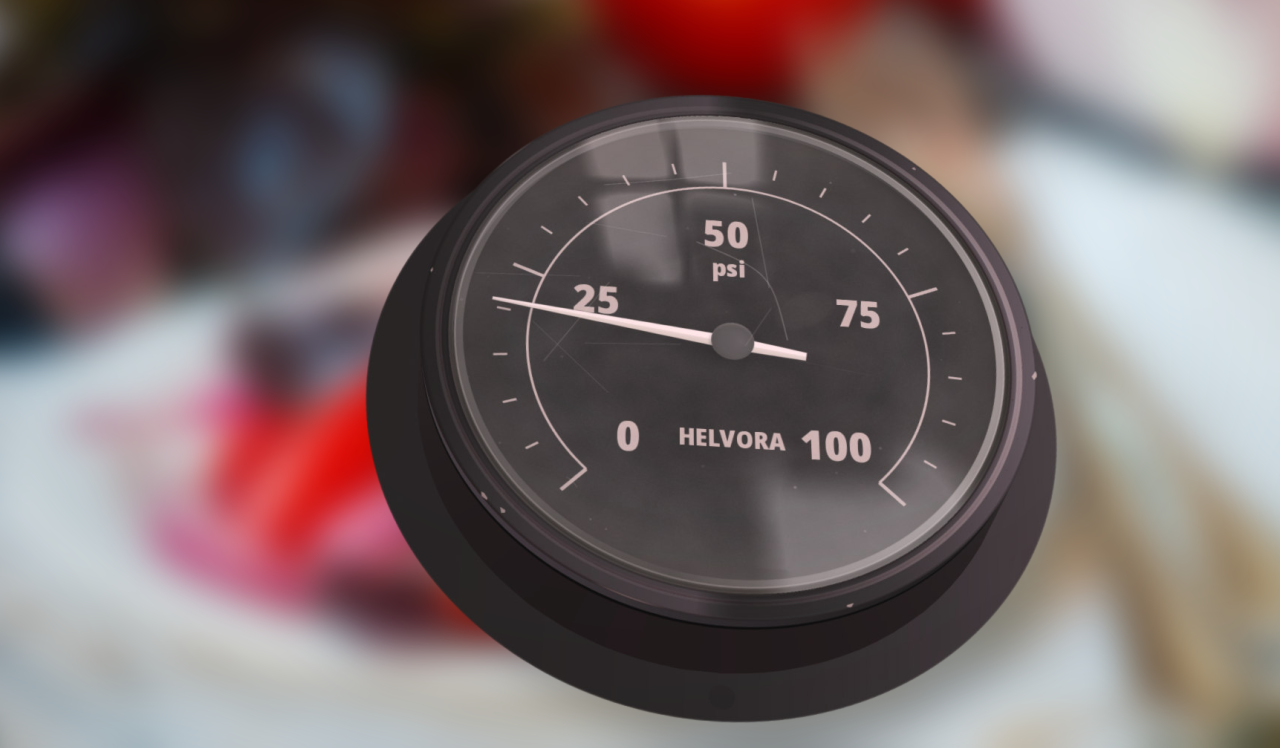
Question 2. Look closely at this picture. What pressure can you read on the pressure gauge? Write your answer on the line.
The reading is 20 psi
